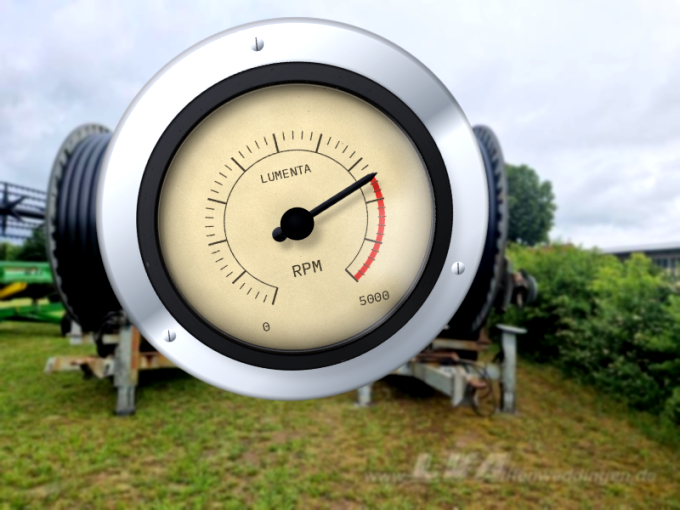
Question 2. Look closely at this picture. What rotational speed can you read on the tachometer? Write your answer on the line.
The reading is 3700 rpm
